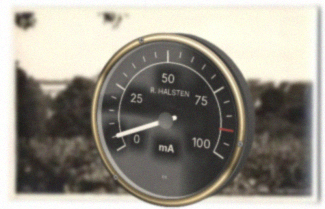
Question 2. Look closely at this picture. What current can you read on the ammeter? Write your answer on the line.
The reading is 5 mA
